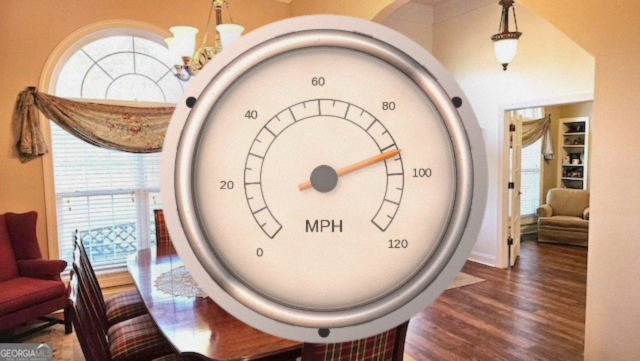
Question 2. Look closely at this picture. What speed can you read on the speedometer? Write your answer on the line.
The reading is 92.5 mph
